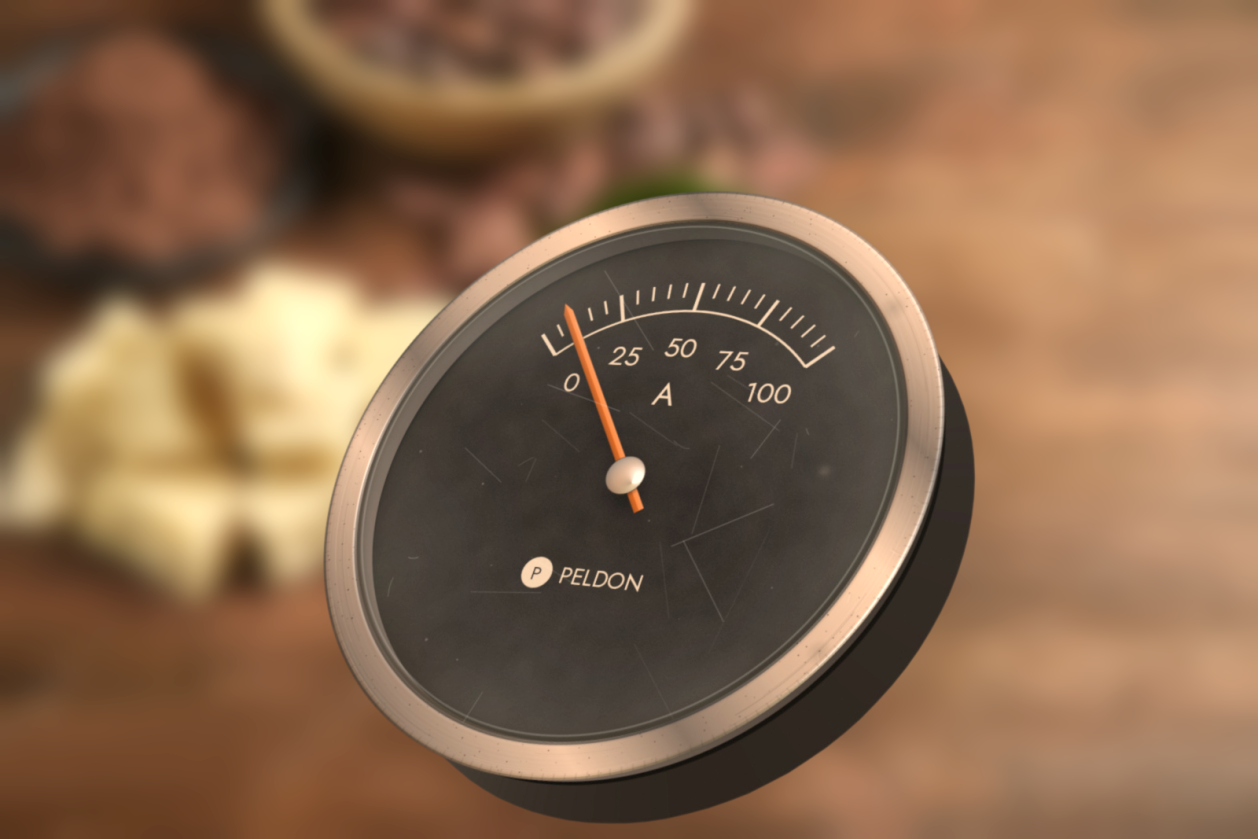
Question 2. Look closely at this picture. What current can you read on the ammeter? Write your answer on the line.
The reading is 10 A
